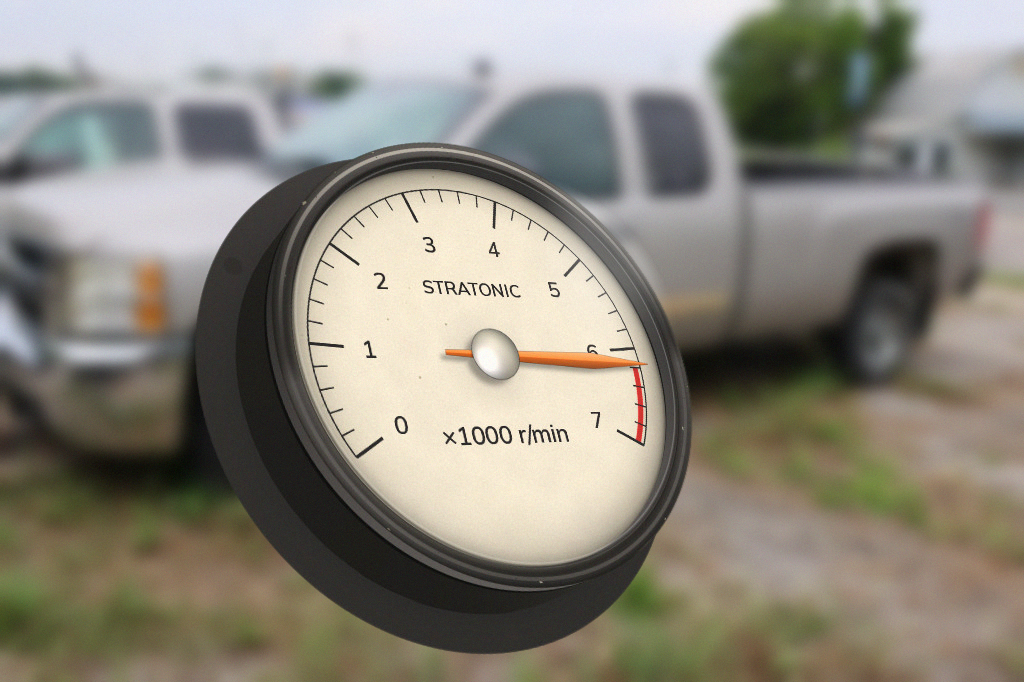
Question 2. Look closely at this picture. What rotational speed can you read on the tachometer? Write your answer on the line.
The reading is 6200 rpm
